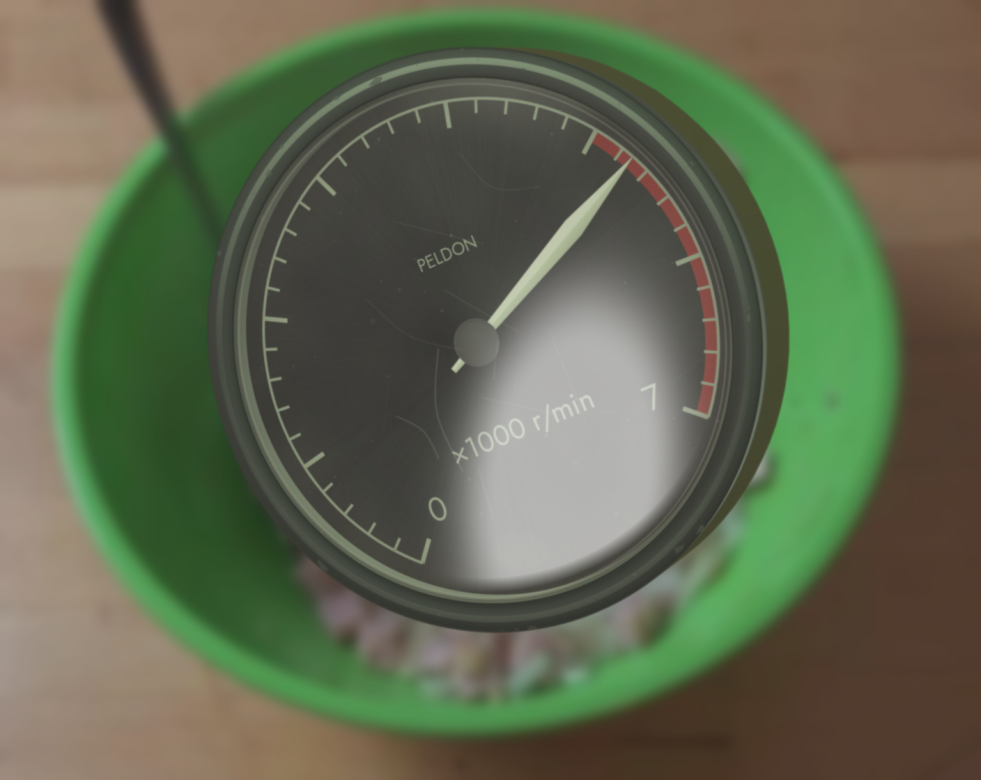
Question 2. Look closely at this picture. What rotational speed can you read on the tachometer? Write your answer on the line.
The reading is 5300 rpm
